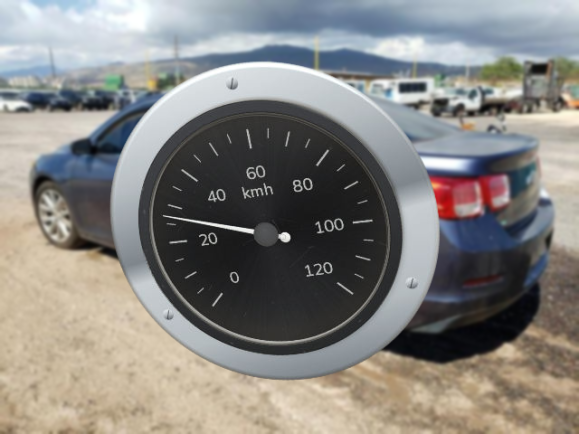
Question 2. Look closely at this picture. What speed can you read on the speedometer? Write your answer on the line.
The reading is 27.5 km/h
